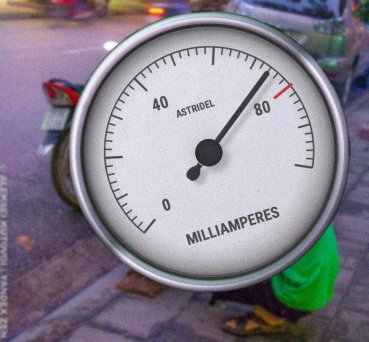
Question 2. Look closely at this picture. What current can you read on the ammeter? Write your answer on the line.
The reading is 74 mA
